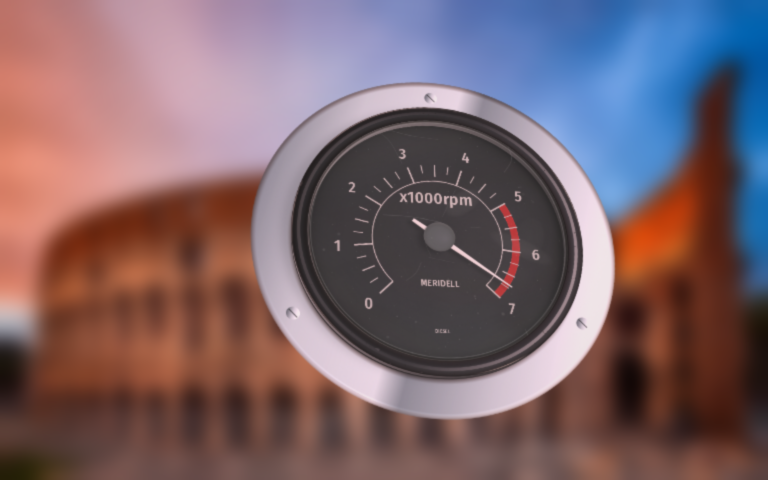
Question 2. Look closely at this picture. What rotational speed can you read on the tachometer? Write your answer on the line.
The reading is 6750 rpm
